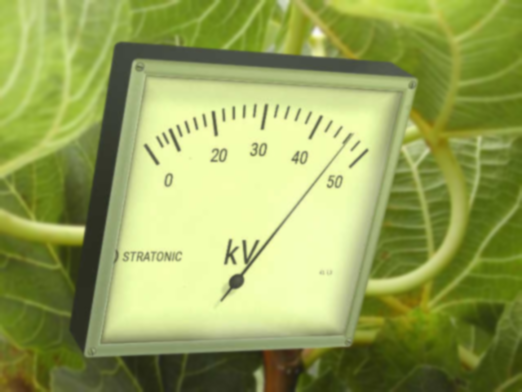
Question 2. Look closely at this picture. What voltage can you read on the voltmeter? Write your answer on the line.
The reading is 46 kV
